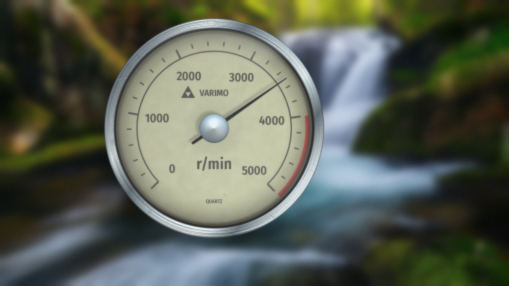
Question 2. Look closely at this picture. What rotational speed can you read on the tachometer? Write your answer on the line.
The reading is 3500 rpm
